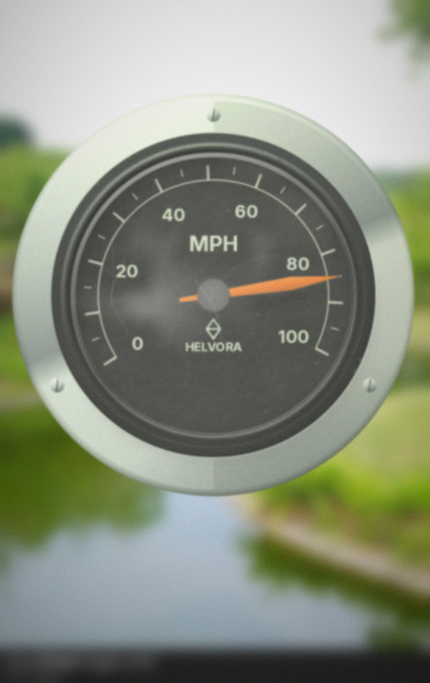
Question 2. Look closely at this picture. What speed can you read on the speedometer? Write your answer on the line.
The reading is 85 mph
